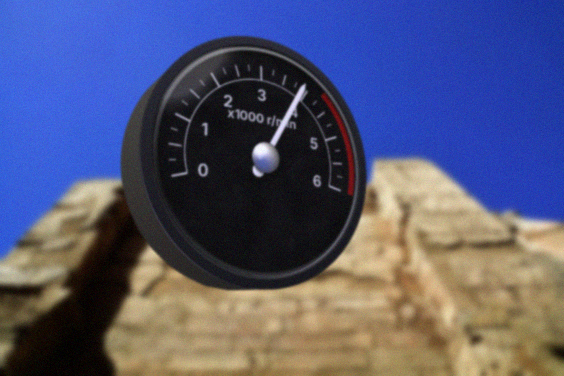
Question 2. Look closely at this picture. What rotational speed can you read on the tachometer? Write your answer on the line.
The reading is 3875 rpm
